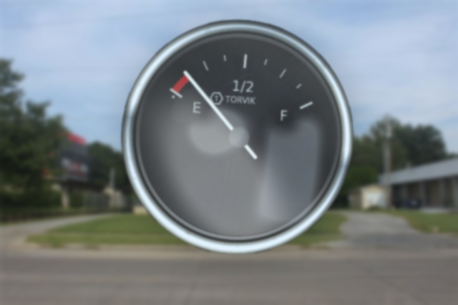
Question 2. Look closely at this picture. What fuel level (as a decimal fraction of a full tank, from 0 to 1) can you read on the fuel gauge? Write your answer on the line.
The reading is 0.125
